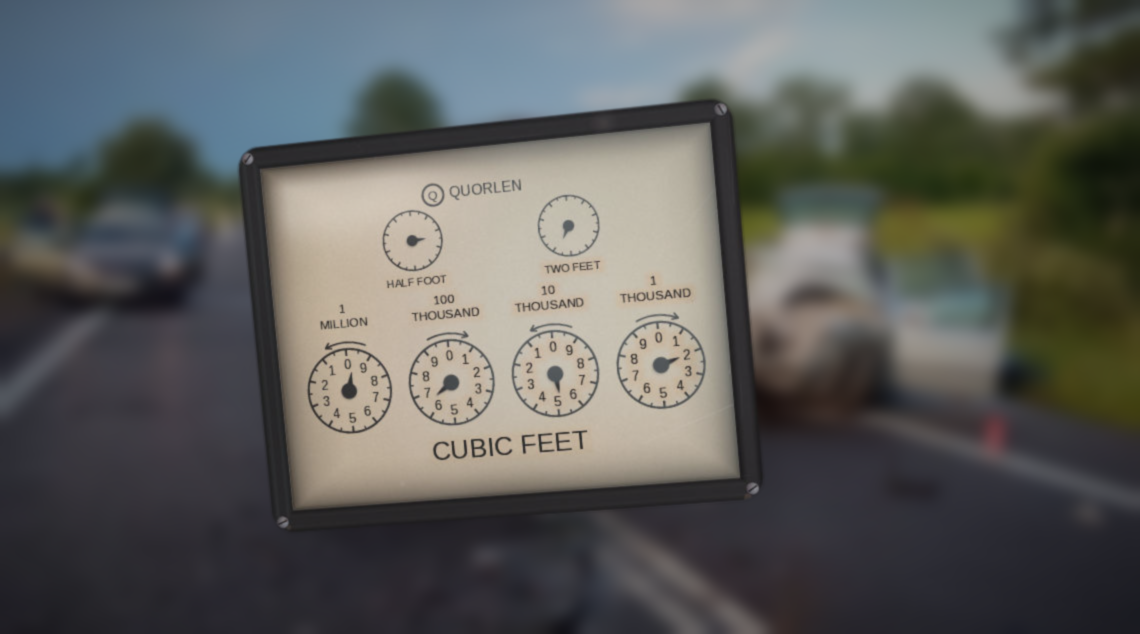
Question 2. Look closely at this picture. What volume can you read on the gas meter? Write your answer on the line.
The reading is 965200 ft³
